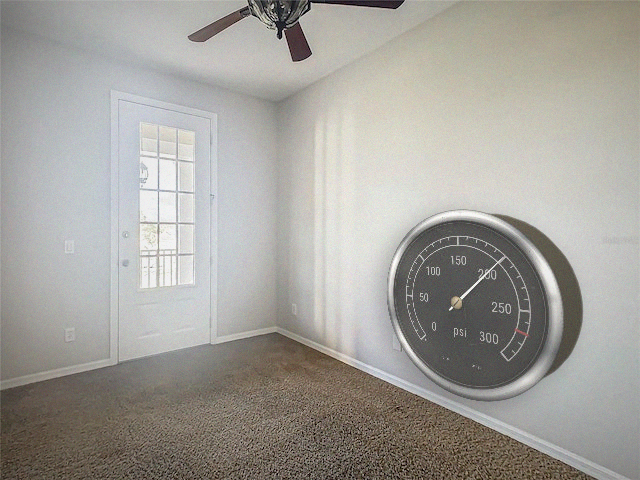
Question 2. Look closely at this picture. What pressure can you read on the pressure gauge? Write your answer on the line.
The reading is 200 psi
